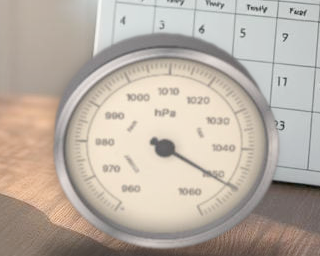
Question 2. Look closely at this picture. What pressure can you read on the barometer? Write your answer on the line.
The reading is 1050 hPa
